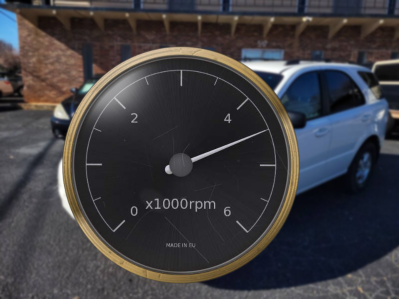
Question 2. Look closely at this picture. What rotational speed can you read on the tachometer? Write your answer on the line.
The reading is 4500 rpm
